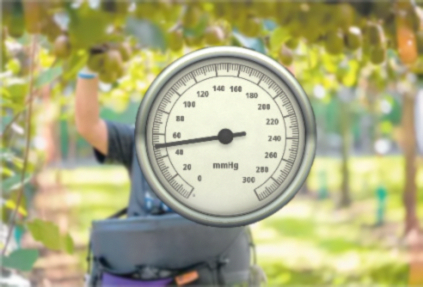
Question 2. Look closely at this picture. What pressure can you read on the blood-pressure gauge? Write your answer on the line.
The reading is 50 mmHg
